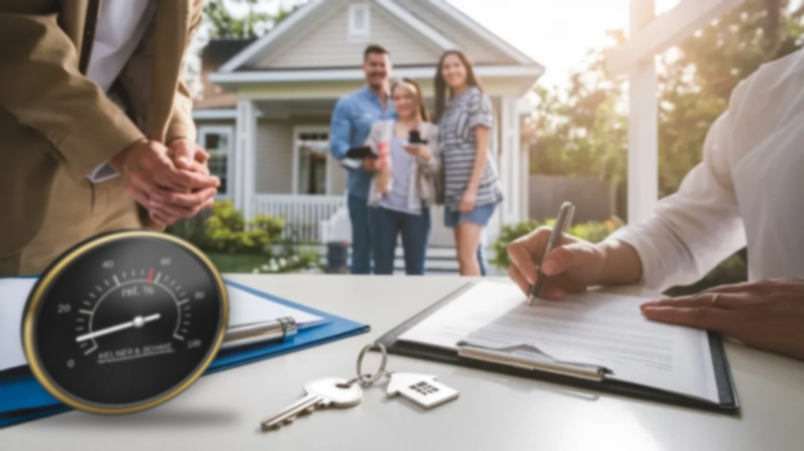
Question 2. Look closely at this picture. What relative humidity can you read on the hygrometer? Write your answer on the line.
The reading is 8 %
